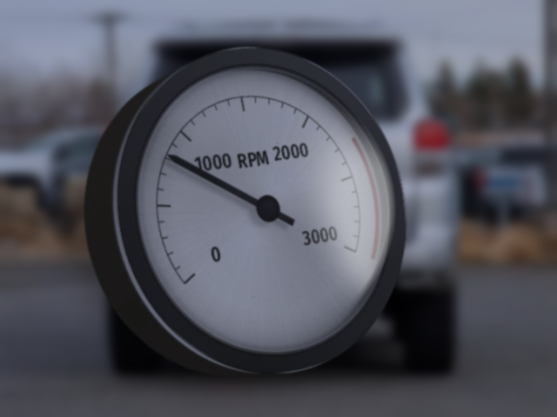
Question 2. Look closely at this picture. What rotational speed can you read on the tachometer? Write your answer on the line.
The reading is 800 rpm
